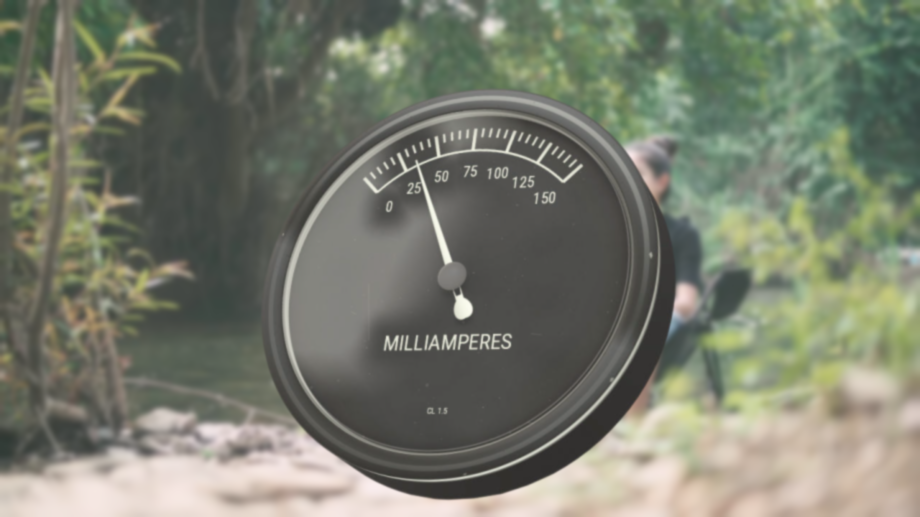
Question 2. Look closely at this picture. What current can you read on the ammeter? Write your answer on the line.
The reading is 35 mA
